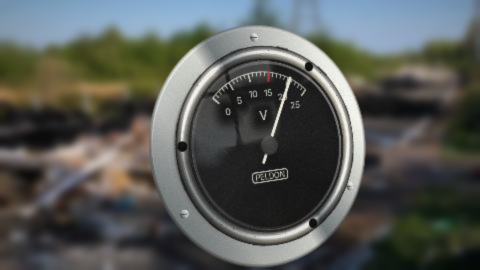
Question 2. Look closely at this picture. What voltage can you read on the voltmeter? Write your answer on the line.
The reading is 20 V
